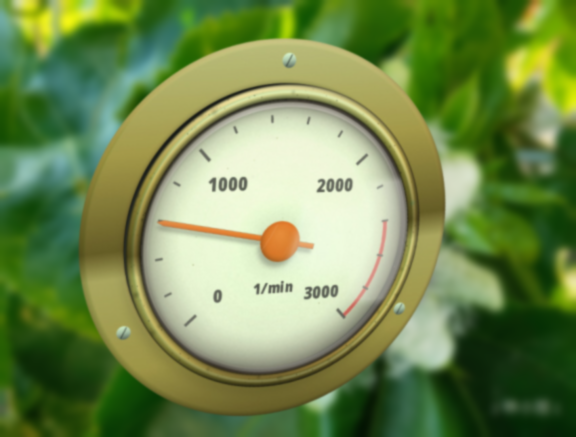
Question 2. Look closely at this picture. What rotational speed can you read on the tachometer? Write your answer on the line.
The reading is 600 rpm
